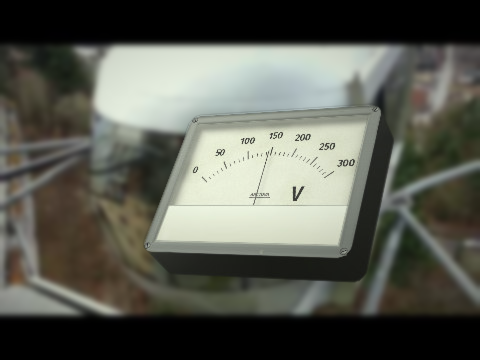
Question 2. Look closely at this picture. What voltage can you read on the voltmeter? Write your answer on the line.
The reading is 150 V
